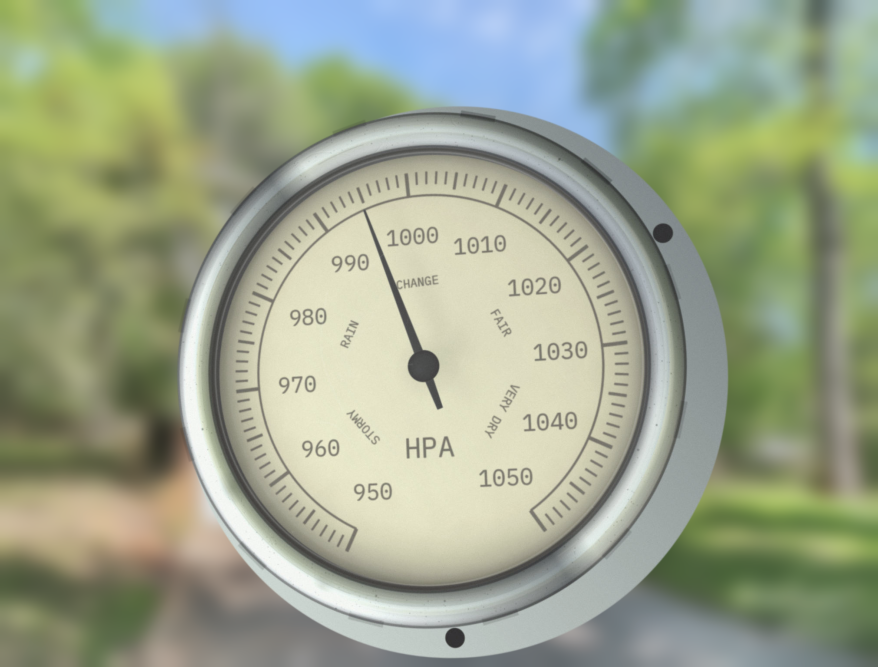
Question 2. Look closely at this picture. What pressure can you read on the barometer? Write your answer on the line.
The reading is 995 hPa
